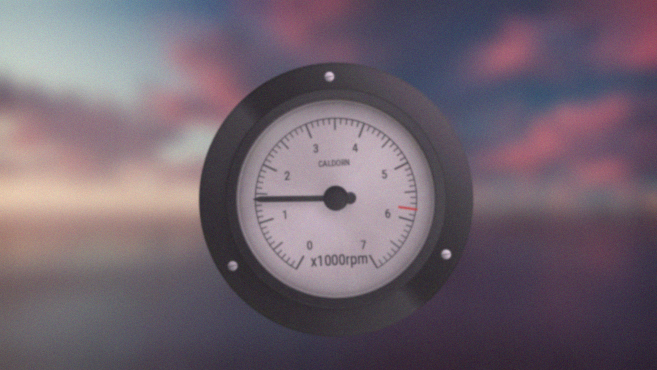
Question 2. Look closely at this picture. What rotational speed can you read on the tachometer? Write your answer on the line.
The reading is 1400 rpm
